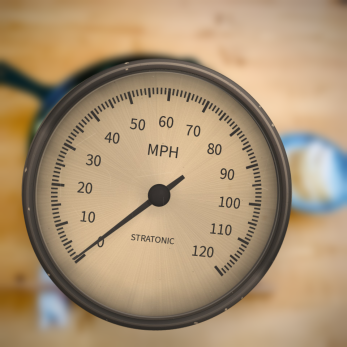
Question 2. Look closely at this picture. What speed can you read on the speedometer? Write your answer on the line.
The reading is 1 mph
